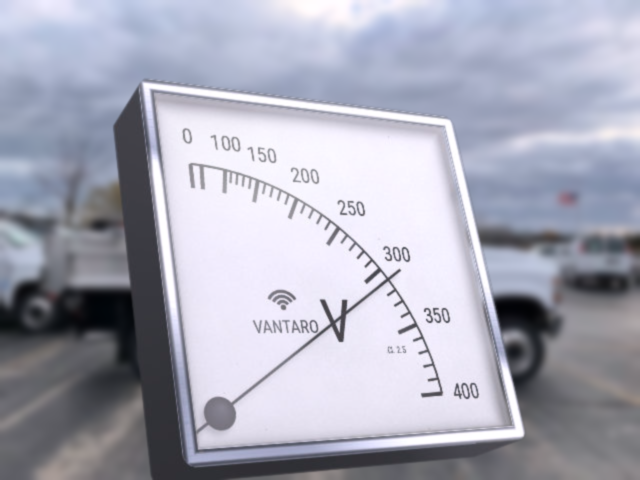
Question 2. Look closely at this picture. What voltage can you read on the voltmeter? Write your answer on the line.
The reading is 310 V
